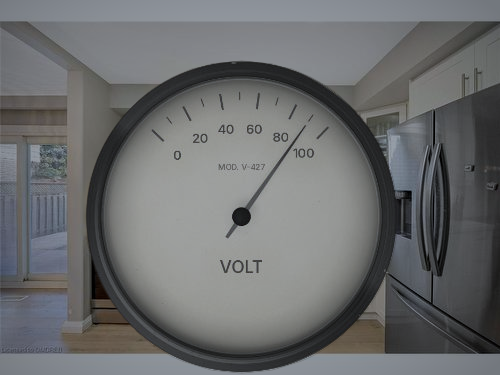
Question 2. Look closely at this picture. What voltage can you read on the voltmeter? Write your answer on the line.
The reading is 90 V
